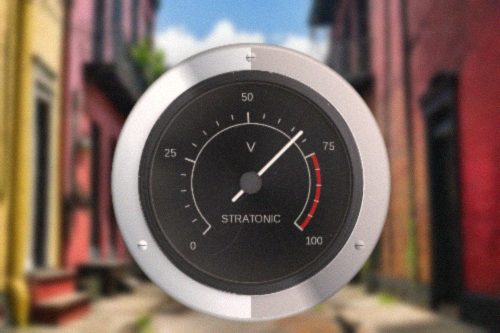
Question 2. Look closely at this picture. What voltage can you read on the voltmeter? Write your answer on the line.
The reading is 67.5 V
